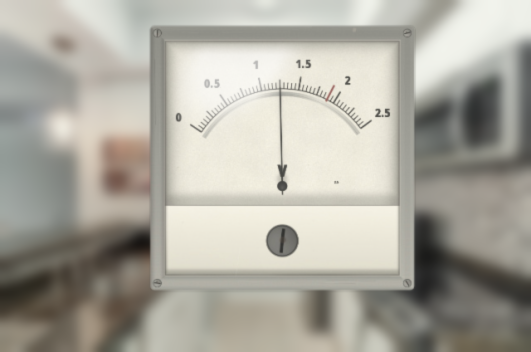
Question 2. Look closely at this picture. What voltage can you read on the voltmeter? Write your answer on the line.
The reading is 1.25 V
